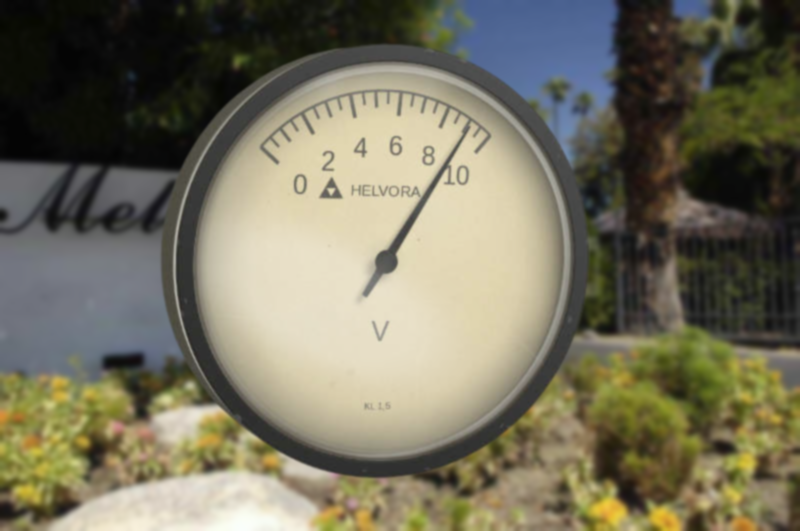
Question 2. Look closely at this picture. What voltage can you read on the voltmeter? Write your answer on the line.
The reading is 9 V
